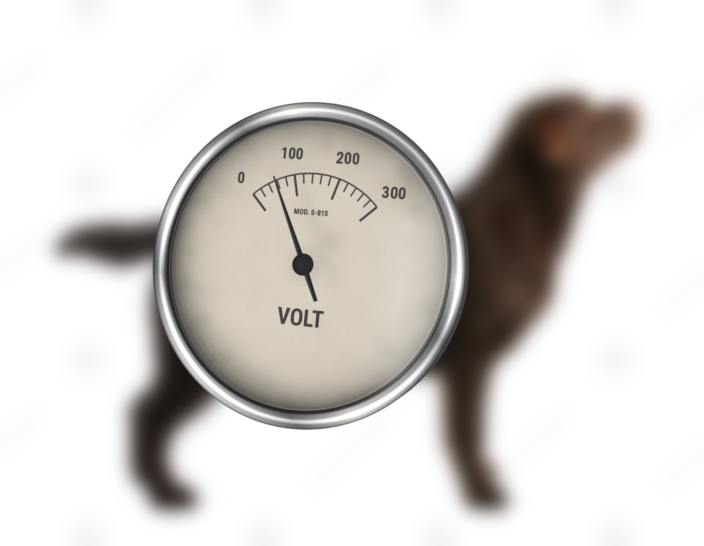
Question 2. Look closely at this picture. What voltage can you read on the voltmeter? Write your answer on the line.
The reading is 60 V
